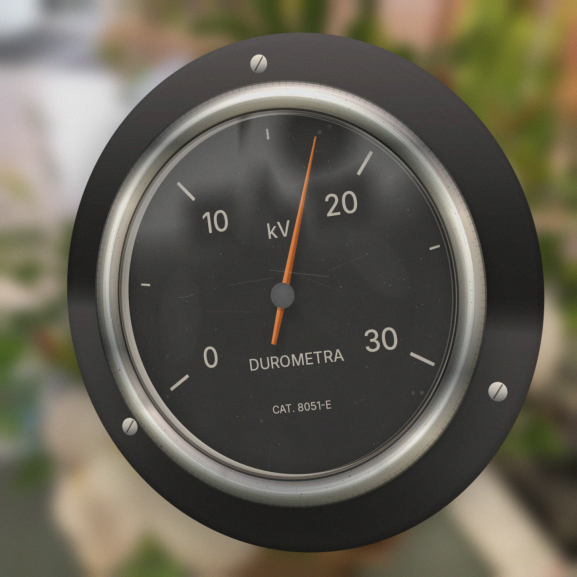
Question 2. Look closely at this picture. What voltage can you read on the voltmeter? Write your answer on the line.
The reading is 17.5 kV
